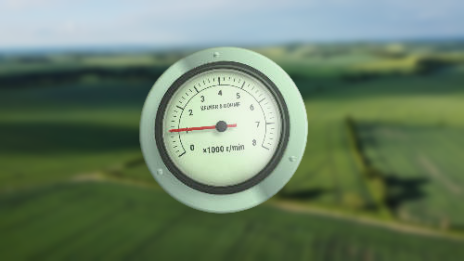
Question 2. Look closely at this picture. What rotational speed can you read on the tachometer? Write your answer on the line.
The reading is 1000 rpm
